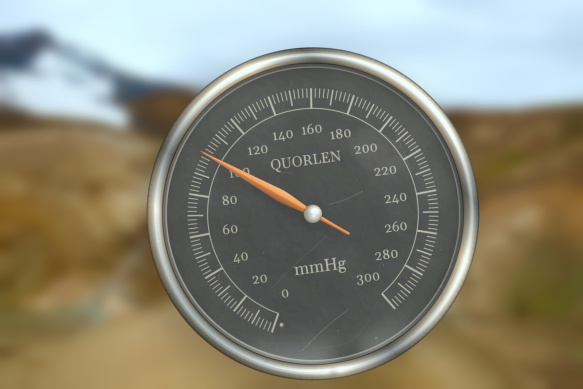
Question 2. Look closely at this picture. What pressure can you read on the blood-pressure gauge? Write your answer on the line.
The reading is 100 mmHg
